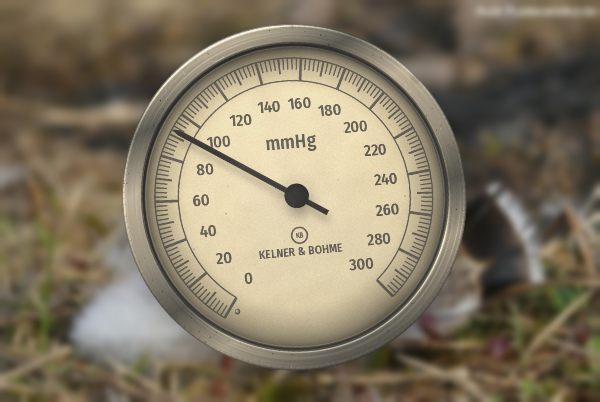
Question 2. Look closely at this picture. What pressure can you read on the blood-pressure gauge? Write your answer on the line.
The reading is 92 mmHg
